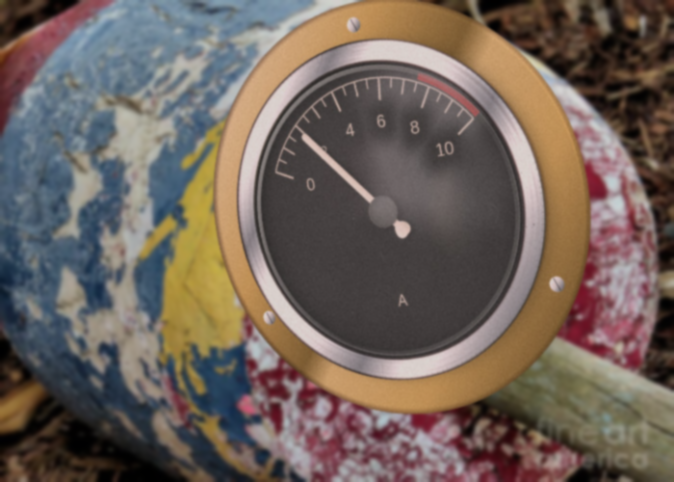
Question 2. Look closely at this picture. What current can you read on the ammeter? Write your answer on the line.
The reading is 2 A
